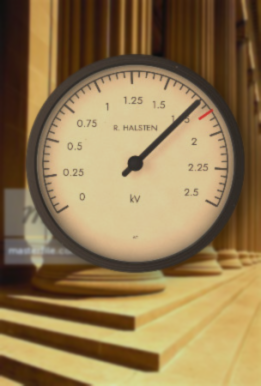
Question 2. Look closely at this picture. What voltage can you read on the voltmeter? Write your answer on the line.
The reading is 1.75 kV
